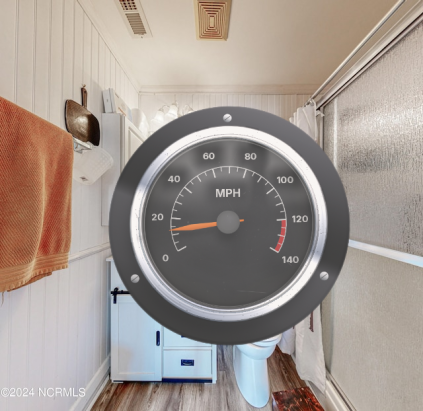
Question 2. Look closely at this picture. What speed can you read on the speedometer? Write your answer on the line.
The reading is 12.5 mph
